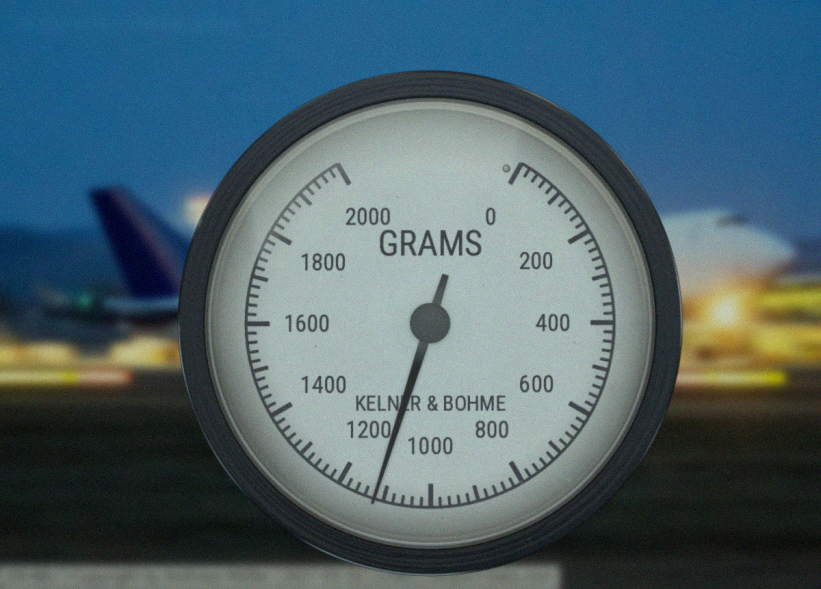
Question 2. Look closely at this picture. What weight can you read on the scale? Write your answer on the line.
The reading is 1120 g
